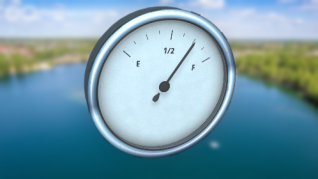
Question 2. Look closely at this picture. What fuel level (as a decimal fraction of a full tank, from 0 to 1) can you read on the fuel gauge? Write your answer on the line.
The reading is 0.75
